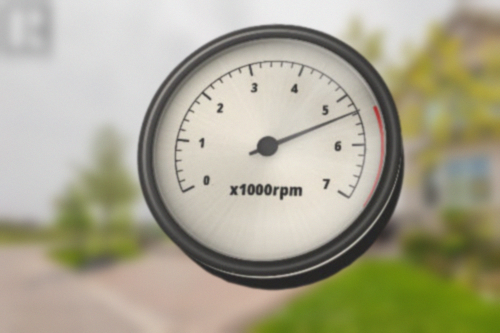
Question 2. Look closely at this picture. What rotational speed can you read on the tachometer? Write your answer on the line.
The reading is 5400 rpm
